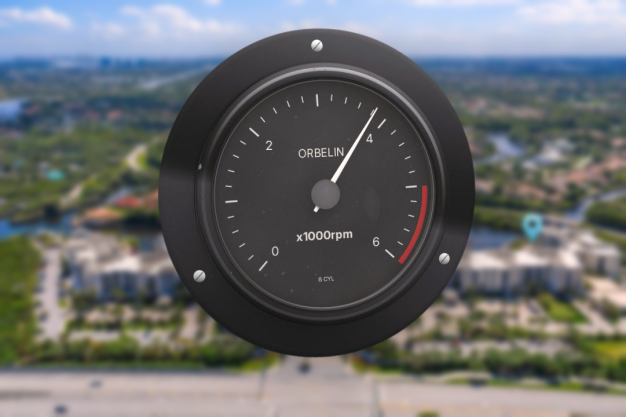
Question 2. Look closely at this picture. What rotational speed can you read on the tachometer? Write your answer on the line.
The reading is 3800 rpm
